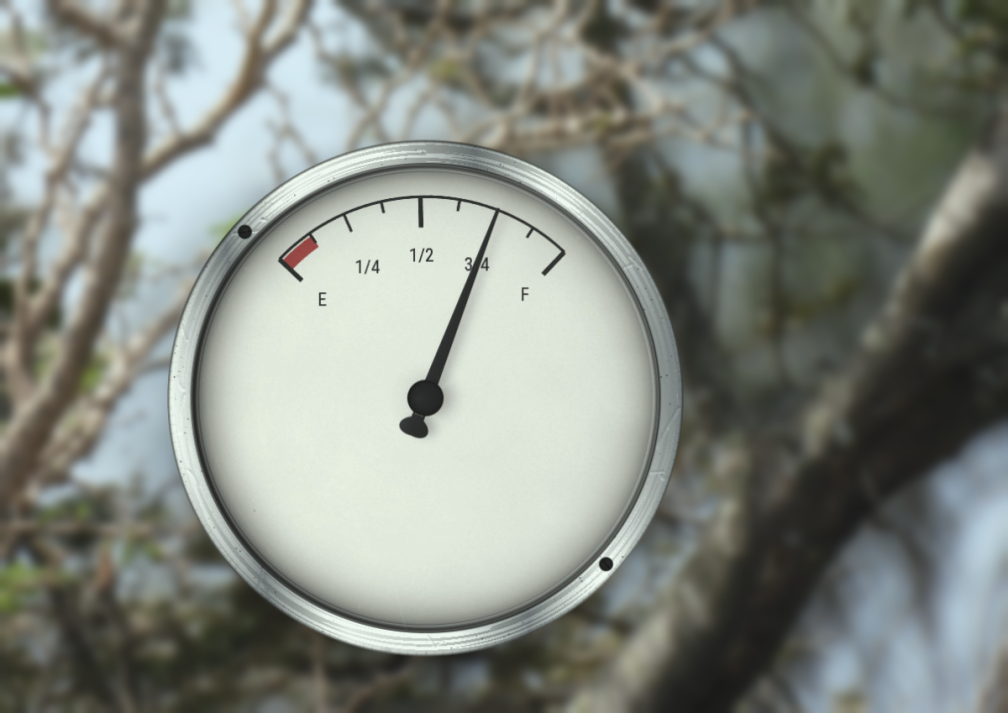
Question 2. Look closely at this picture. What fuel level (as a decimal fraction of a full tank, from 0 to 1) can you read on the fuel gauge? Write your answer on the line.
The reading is 0.75
